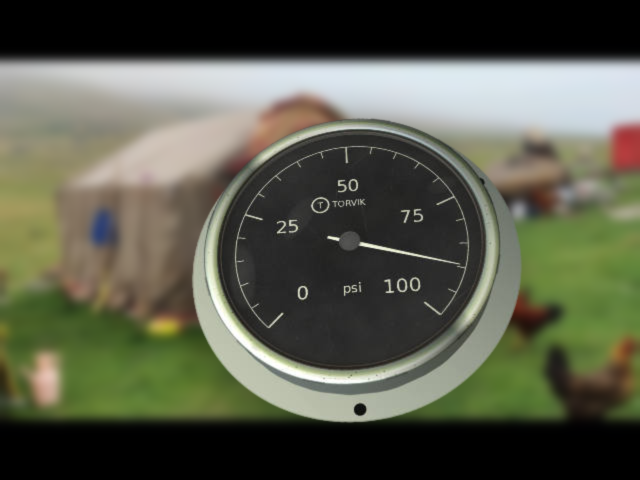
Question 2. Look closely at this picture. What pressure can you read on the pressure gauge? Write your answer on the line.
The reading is 90 psi
